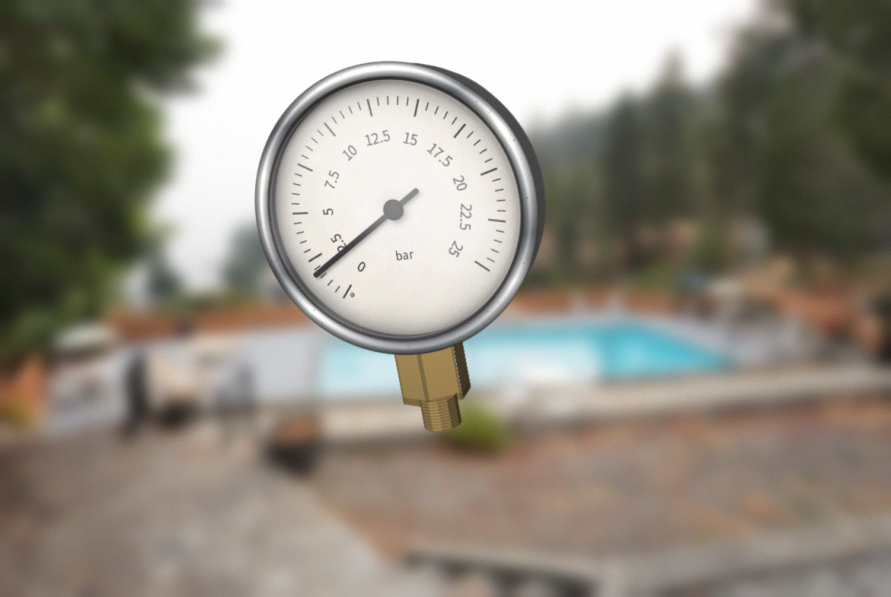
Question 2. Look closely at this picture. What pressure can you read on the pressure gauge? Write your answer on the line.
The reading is 1.75 bar
